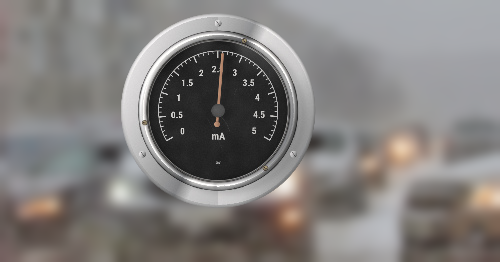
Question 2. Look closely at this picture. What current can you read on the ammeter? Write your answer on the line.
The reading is 2.6 mA
